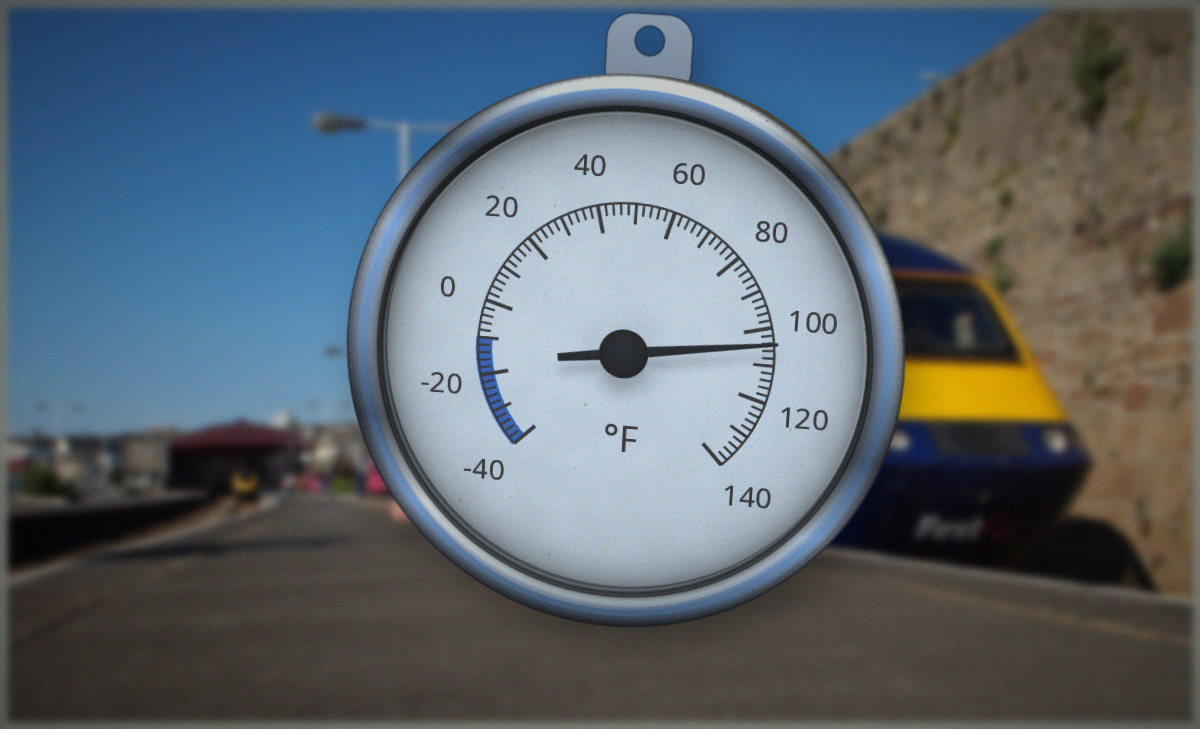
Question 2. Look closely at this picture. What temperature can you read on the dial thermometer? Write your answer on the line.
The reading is 104 °F
